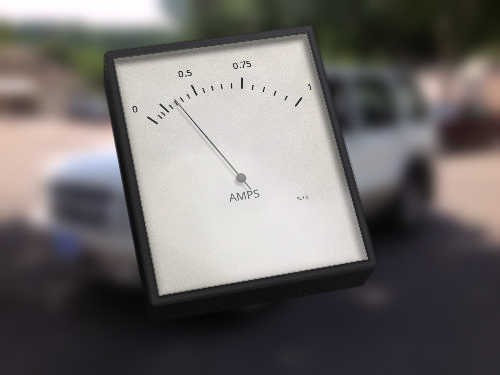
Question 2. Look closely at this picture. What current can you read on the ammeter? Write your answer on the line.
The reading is 0.35 A
